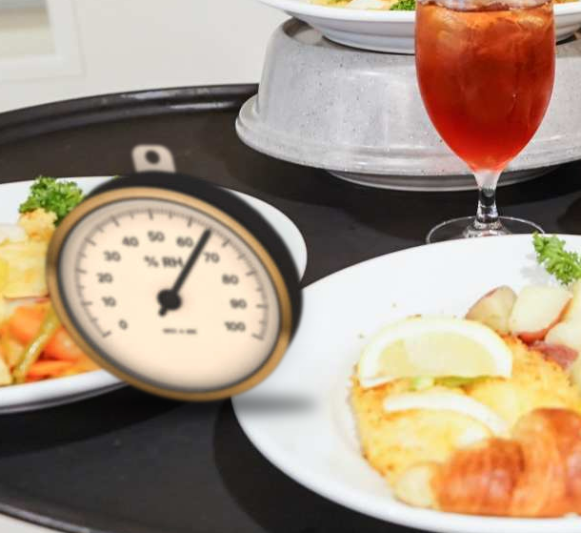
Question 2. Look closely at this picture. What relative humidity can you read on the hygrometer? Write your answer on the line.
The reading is 65 %
